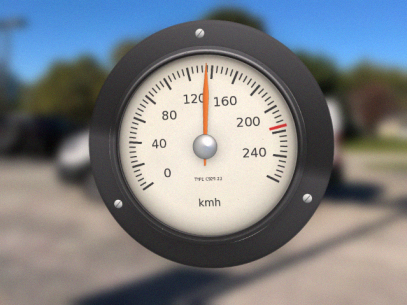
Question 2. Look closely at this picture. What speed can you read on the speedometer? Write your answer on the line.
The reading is 136 km/h
